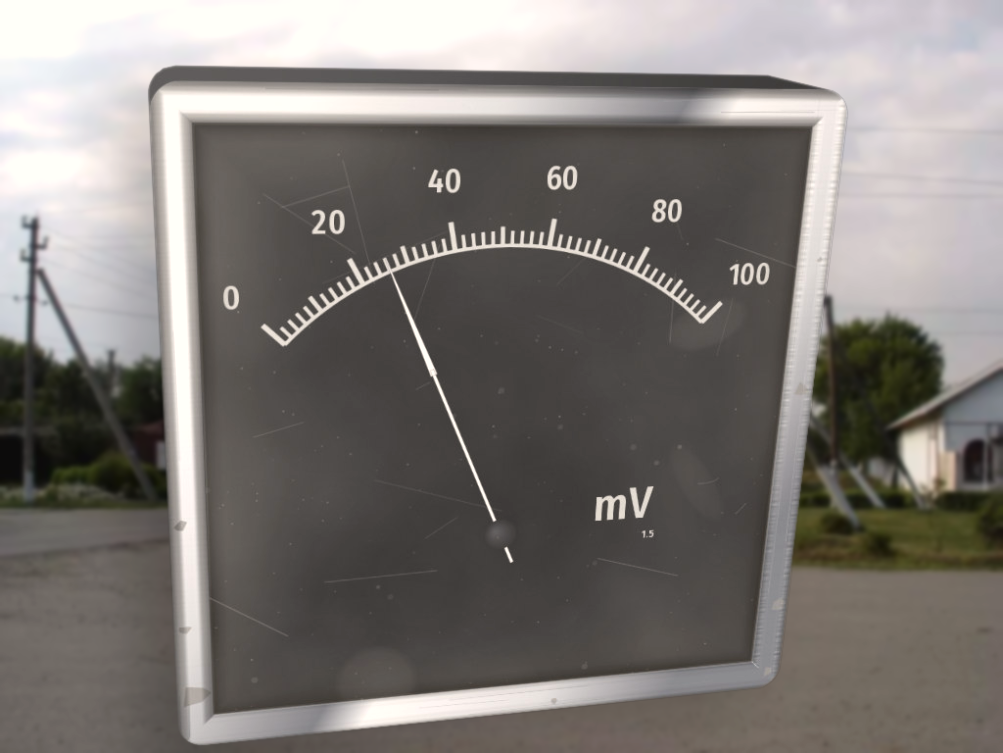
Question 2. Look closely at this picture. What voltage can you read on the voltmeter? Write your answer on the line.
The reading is 26 mV
